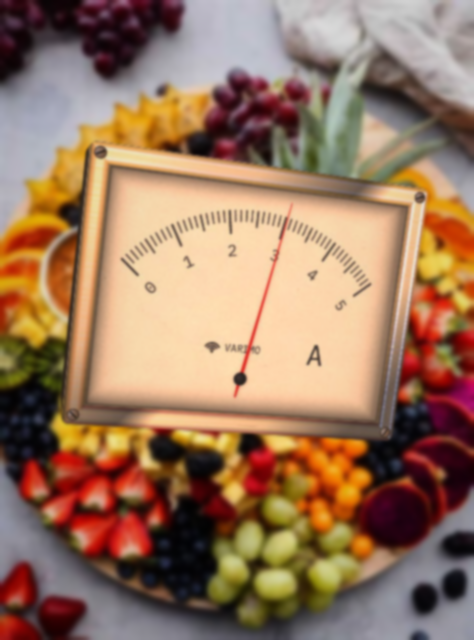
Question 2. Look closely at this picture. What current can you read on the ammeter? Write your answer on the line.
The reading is 3 A
